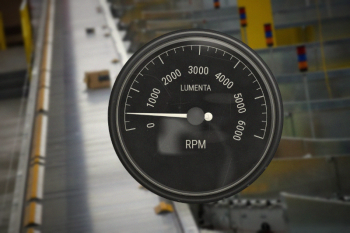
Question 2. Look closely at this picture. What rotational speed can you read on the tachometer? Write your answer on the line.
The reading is 400 rpm
